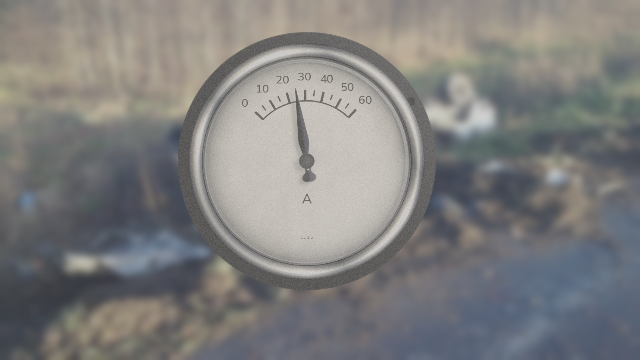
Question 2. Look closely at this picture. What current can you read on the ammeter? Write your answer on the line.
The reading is 25 A
